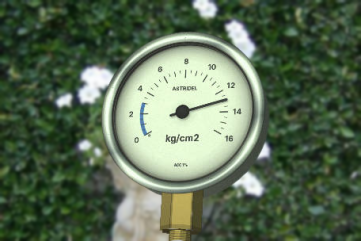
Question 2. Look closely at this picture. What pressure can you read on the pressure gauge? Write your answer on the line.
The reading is 13 kg/cm²
